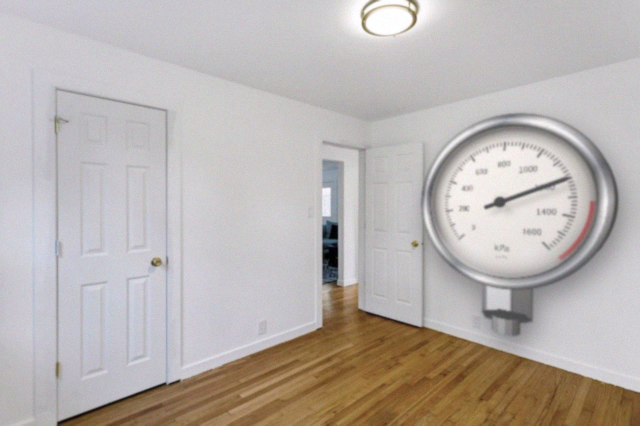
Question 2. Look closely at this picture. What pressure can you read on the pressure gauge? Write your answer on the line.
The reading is 1200 kPa
